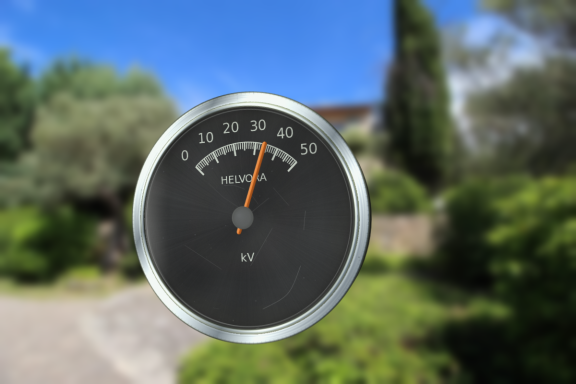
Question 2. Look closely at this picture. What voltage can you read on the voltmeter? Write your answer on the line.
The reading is 35 kV
